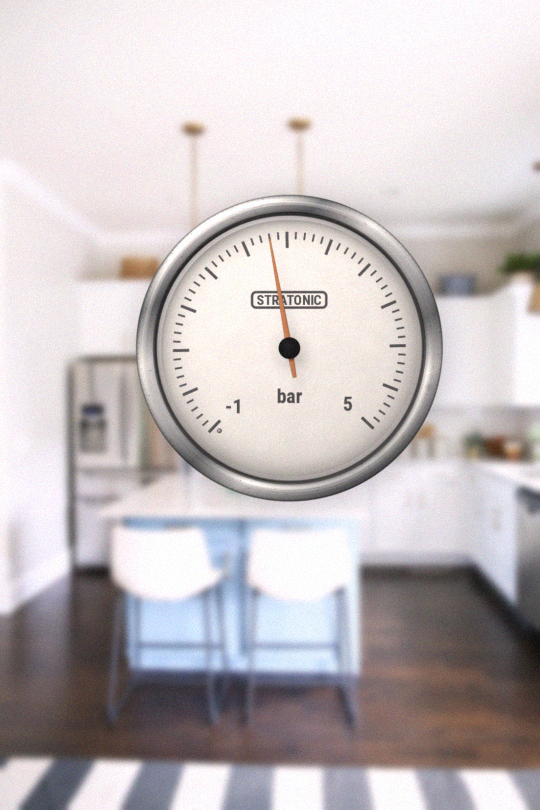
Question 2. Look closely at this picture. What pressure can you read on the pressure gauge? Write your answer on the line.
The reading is 1.8 bar
